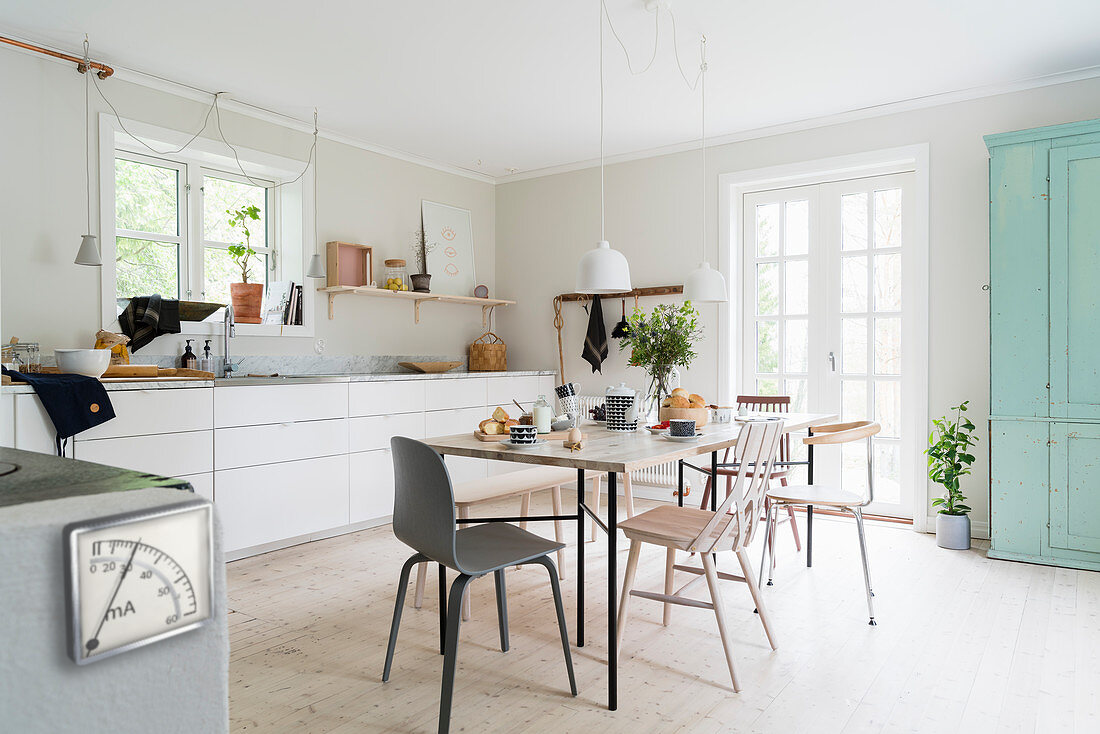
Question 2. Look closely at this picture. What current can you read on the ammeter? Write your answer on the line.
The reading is 30 mA
